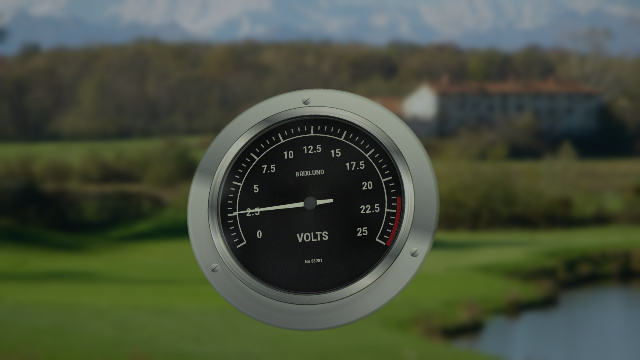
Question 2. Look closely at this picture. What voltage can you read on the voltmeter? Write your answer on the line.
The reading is 2.5 V
